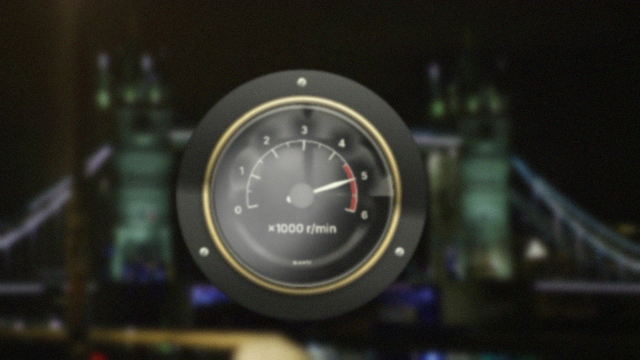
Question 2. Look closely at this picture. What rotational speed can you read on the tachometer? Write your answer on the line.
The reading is 5000 rpm
